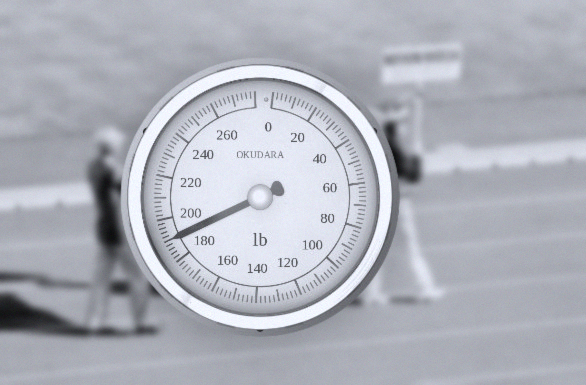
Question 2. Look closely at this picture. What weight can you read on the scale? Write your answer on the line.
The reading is 190 lb
